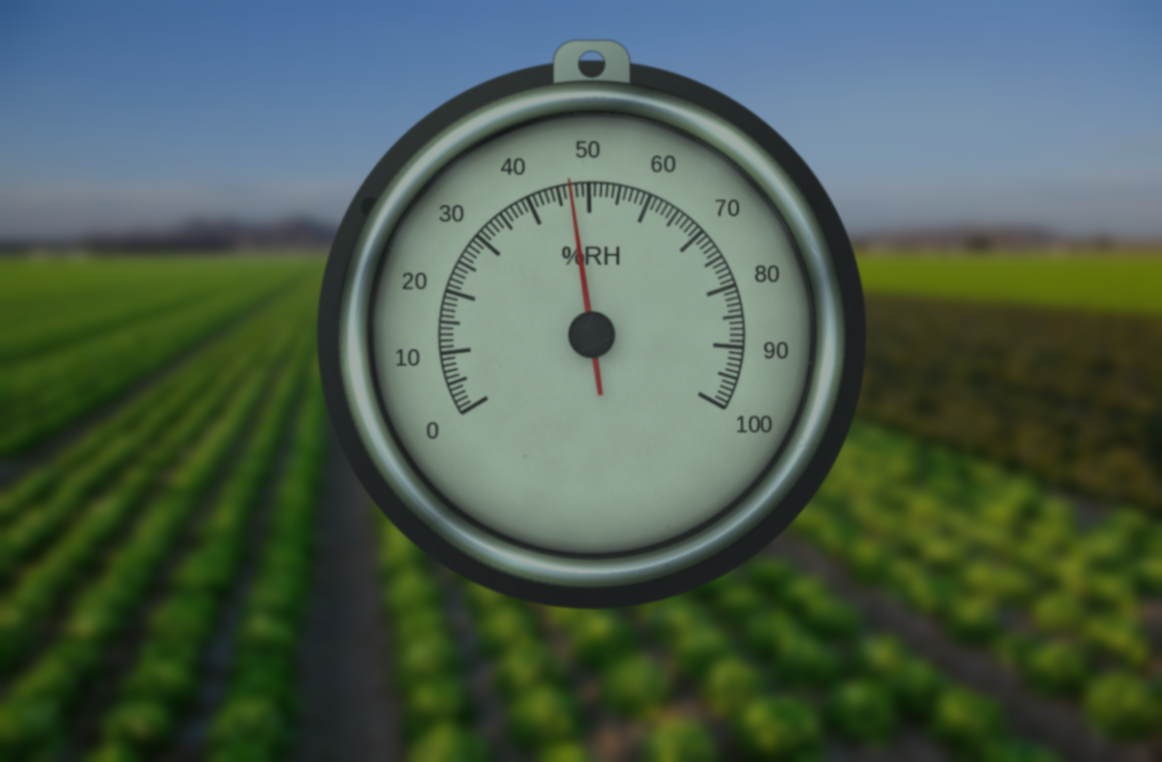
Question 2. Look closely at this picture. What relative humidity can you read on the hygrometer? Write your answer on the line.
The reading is 47 %
